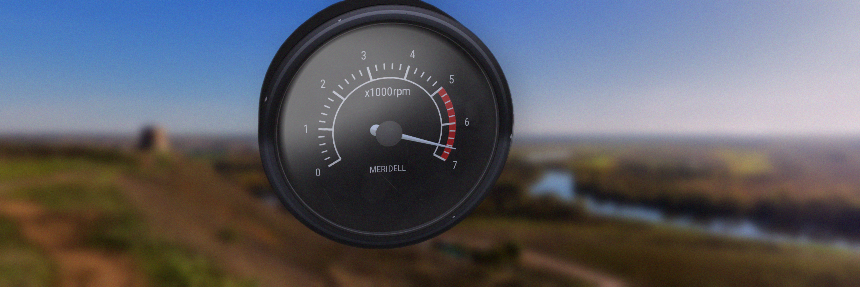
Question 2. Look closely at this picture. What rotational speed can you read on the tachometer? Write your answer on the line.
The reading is 6600 rpm
